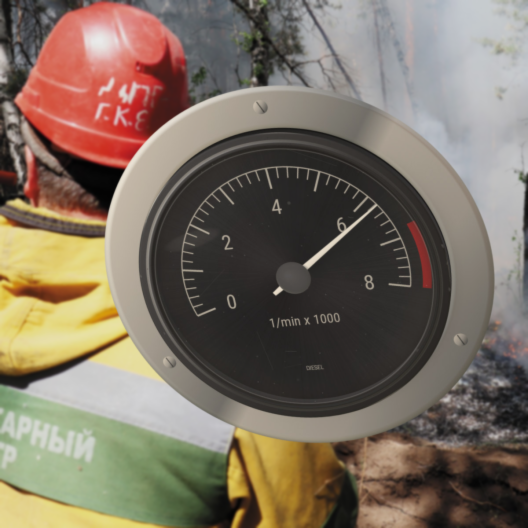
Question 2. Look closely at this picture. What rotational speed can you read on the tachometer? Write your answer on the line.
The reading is 6200 rpm
